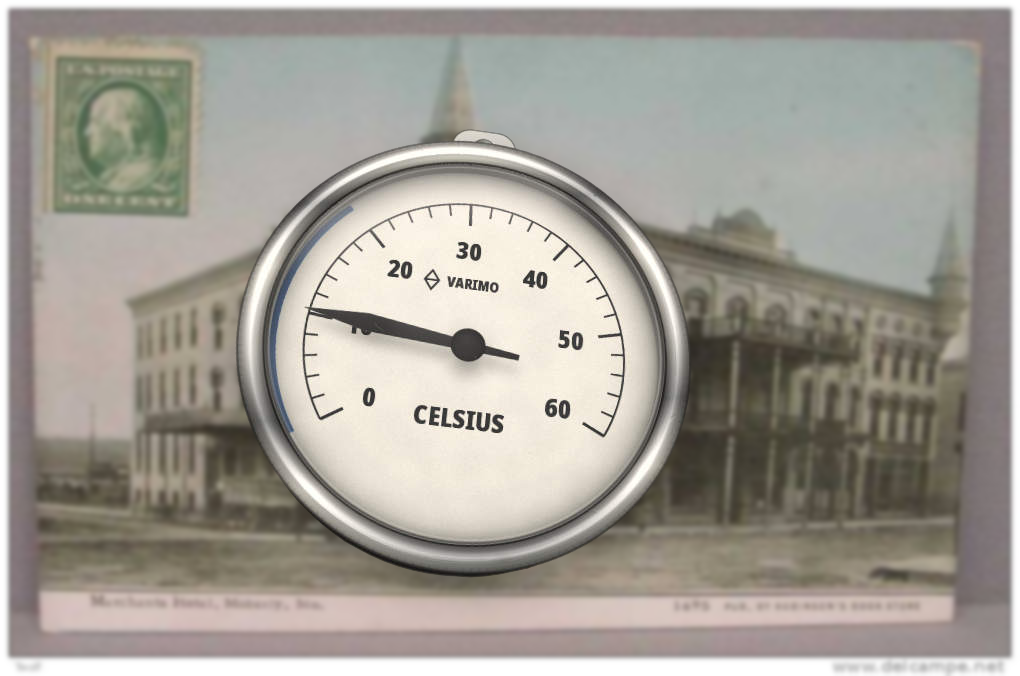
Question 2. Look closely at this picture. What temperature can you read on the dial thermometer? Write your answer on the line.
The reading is 10 °C
